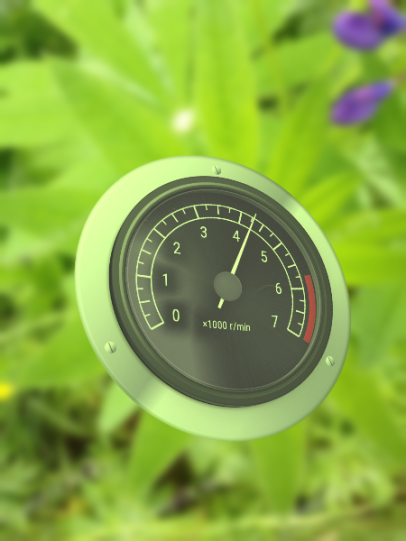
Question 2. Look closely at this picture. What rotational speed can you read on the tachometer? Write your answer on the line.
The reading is 4250 rpm
